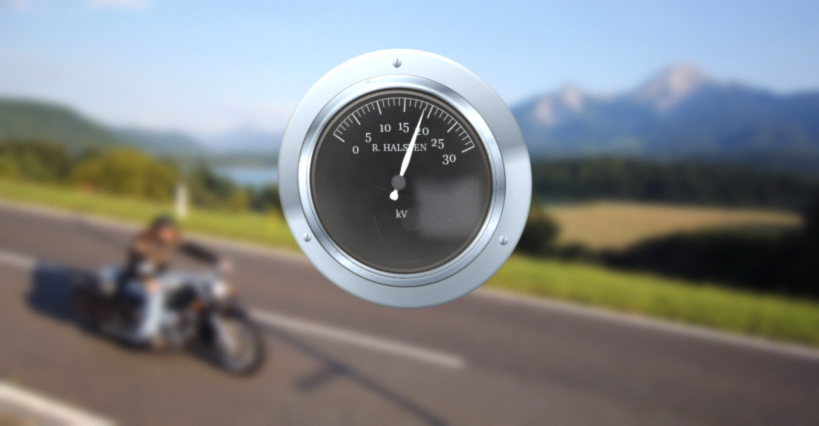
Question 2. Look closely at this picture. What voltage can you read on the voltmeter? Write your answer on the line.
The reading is 19 kV
